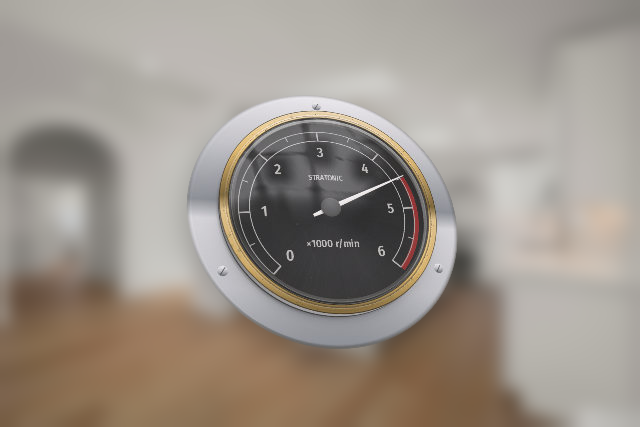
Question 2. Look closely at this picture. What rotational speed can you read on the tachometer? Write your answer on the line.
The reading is 4500 rpm
